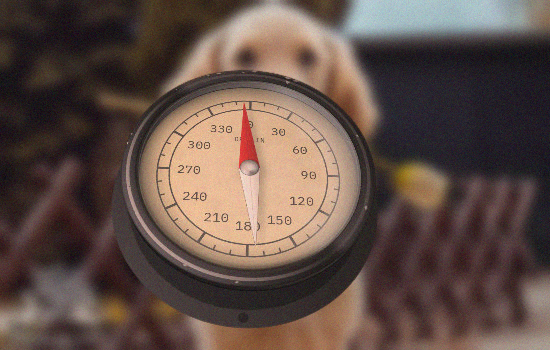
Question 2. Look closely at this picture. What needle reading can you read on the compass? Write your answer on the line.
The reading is 355 °
